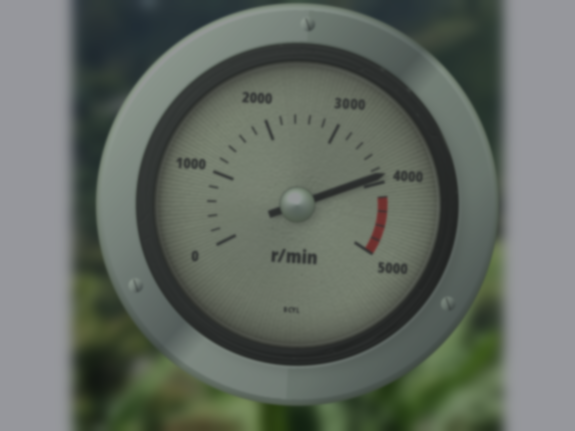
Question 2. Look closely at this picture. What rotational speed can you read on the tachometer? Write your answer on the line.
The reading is 3900 rpm
